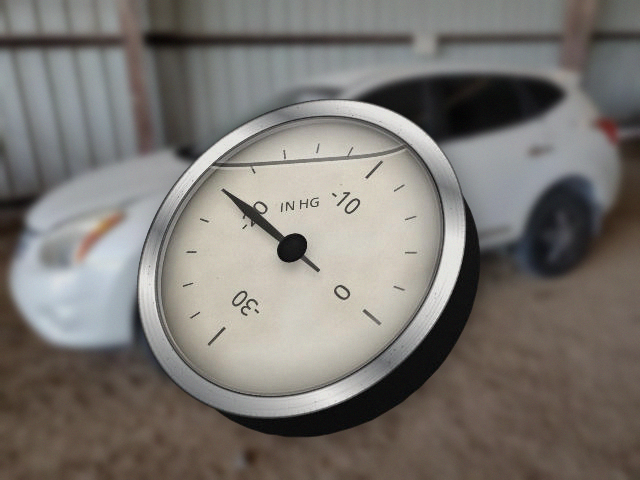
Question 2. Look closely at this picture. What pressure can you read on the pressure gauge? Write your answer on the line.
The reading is -20 inHg
